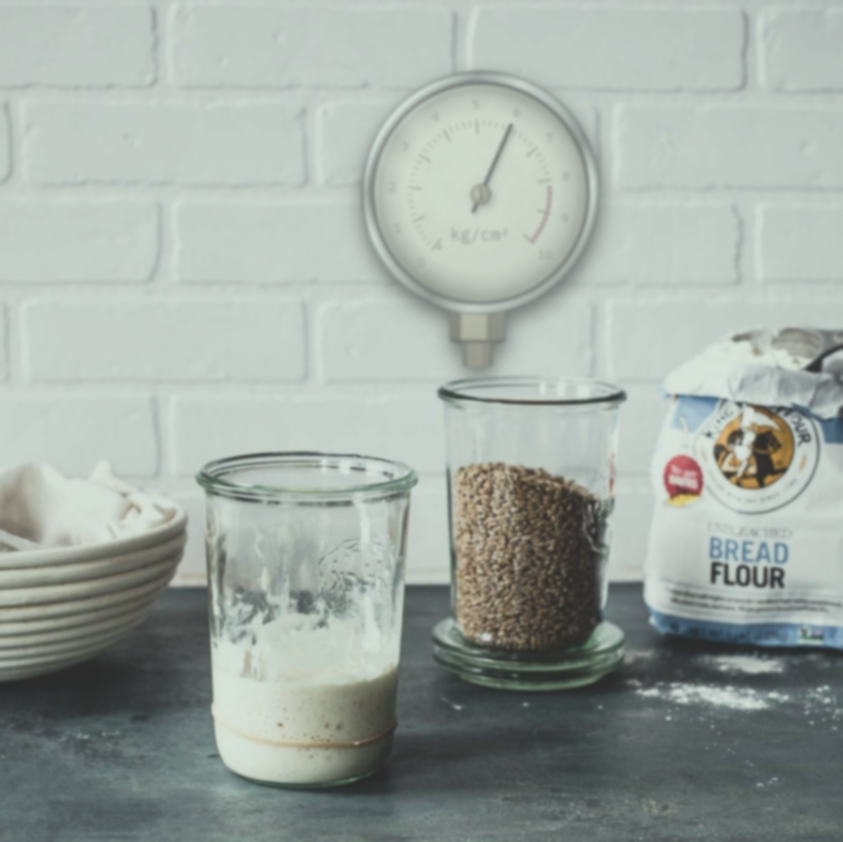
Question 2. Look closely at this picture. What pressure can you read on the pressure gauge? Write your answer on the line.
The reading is 6 kg/cm²
